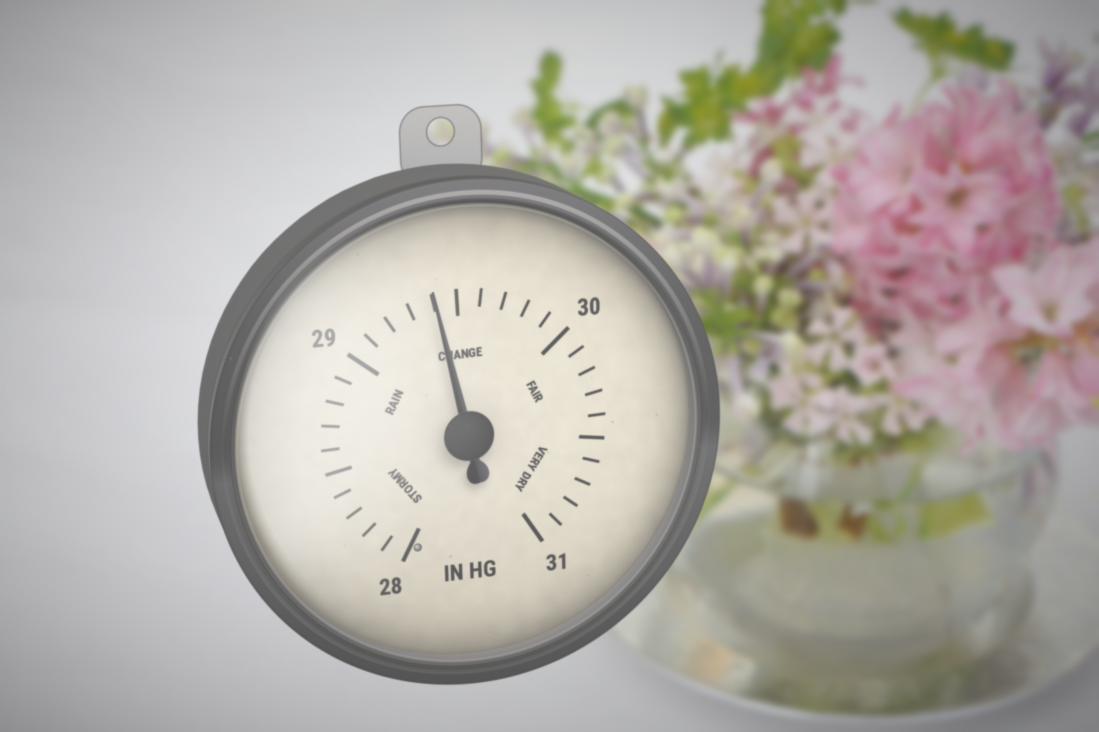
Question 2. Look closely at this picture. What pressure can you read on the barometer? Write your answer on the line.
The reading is 29.4 inHg
